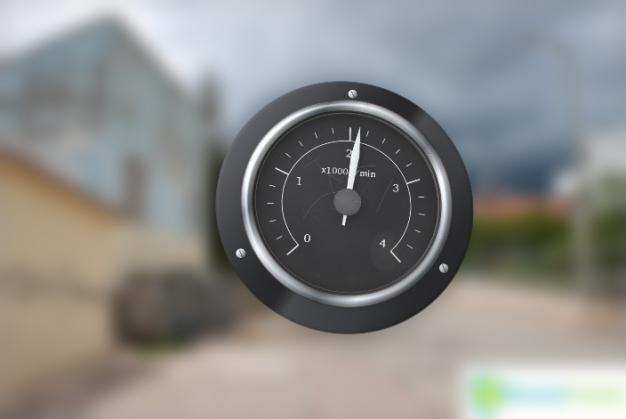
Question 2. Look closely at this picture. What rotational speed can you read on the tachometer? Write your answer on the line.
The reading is 2100 rpm
